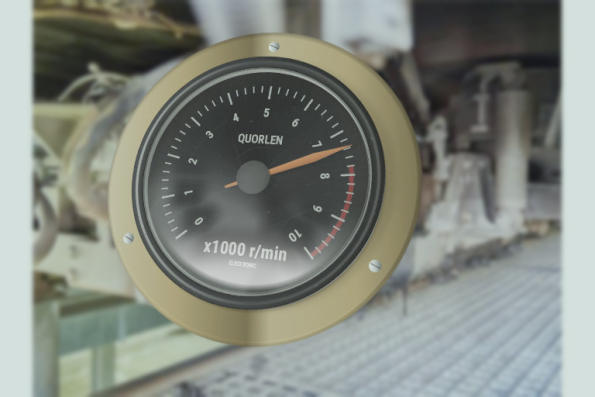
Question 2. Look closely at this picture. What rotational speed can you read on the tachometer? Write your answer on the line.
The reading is 7400 rpm
